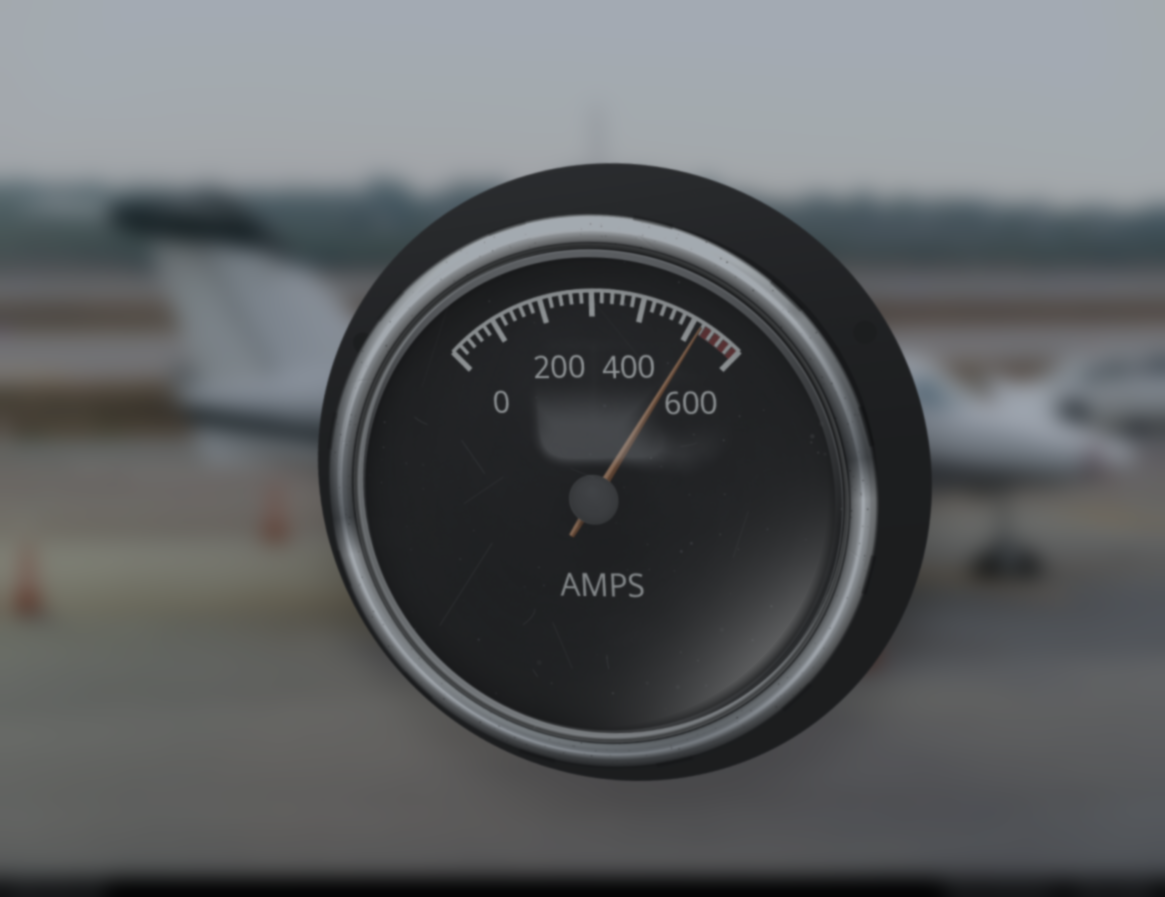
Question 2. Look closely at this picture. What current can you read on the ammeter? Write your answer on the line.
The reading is 520 A
